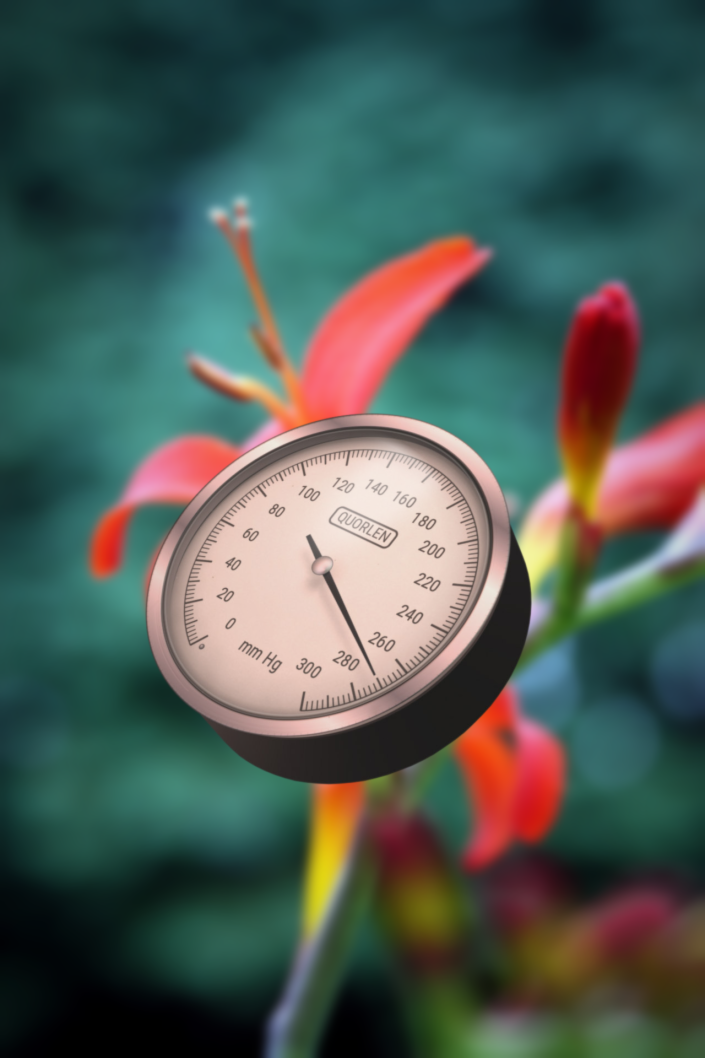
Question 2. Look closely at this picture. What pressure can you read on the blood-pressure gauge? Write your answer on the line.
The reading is 270 mmHg
